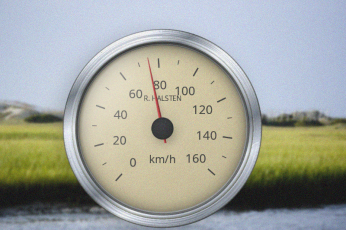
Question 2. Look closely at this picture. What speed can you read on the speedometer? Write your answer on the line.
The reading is 75 km/h
